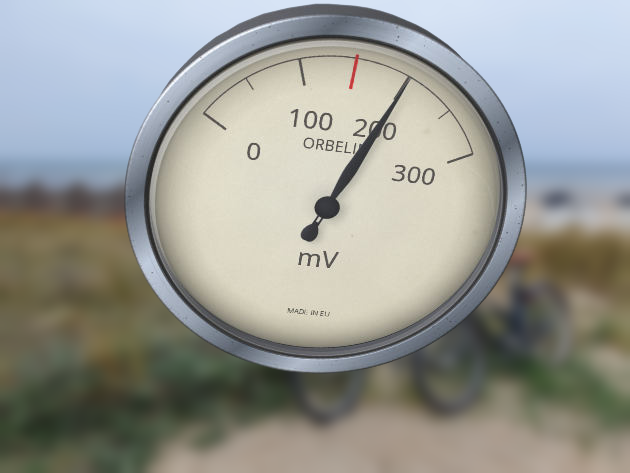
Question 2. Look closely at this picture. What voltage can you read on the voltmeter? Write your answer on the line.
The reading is 200 mV
